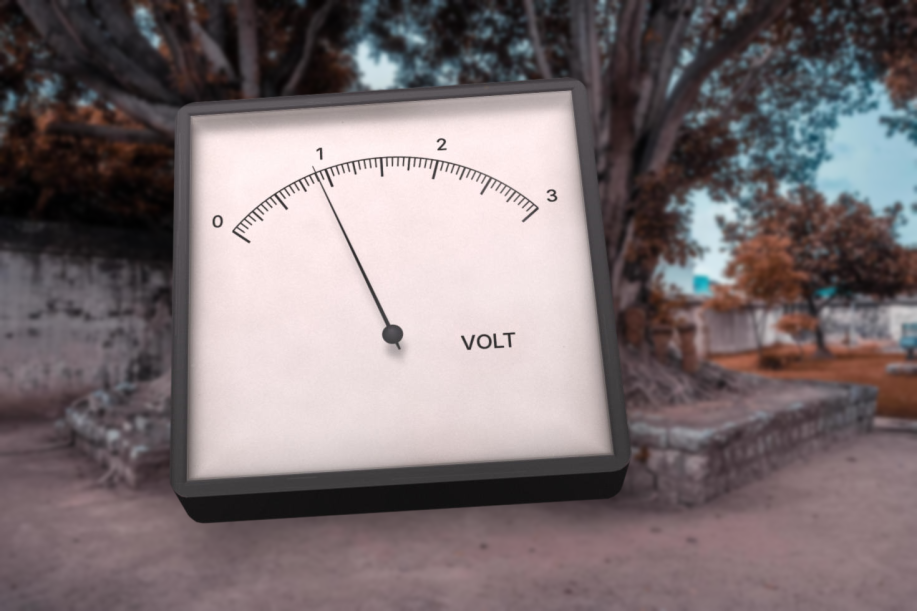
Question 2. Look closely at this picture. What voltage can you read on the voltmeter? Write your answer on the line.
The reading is 0.9 V
